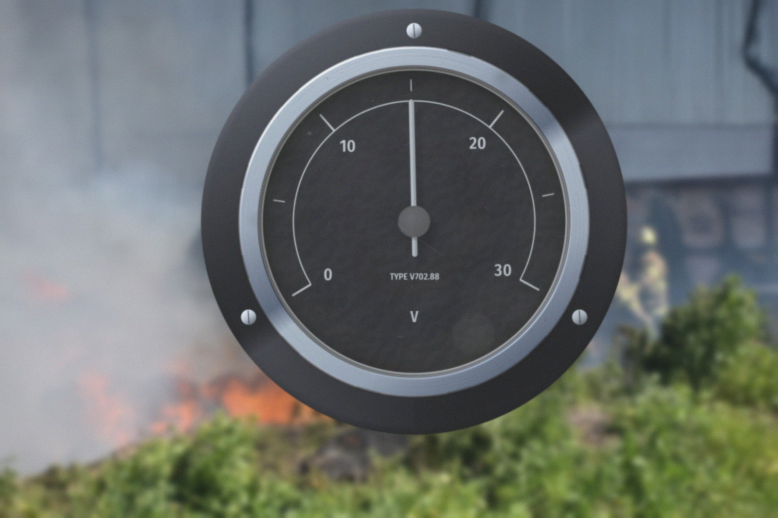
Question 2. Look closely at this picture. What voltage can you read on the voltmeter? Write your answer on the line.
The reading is 15 V
